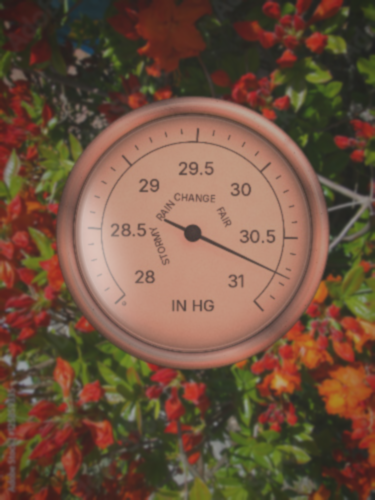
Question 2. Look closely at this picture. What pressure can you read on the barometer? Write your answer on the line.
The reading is 30.75 inHg
